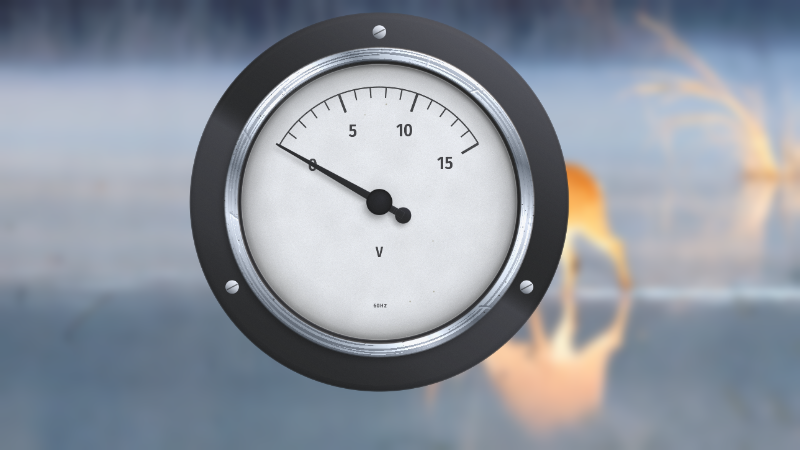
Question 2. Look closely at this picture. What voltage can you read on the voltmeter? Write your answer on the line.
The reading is 0 V
